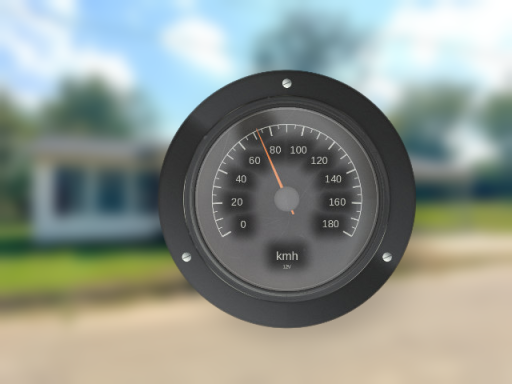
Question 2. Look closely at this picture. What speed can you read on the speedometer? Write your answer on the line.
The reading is 72.5 km/h
